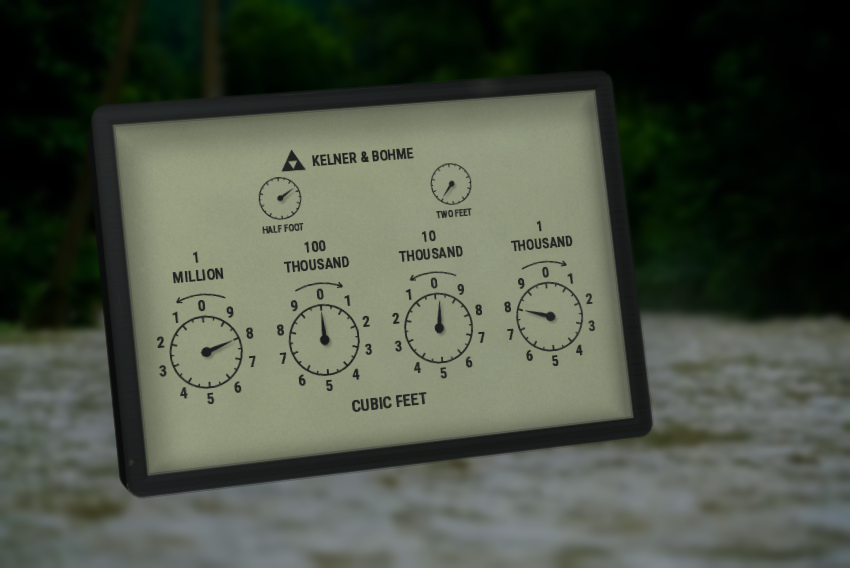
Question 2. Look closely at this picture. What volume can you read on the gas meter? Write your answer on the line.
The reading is 799800 ft³
